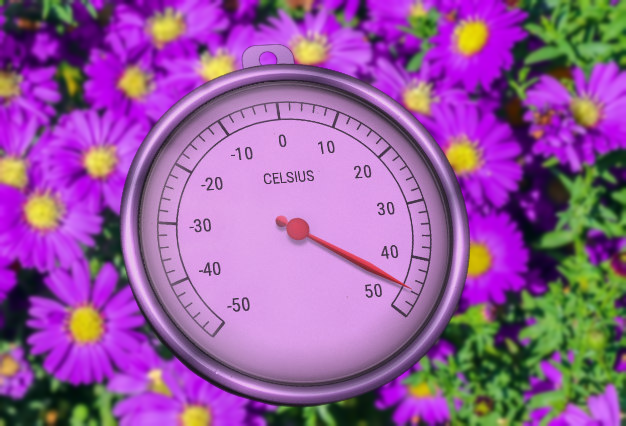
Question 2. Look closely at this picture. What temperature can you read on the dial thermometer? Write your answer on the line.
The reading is 46 °C
